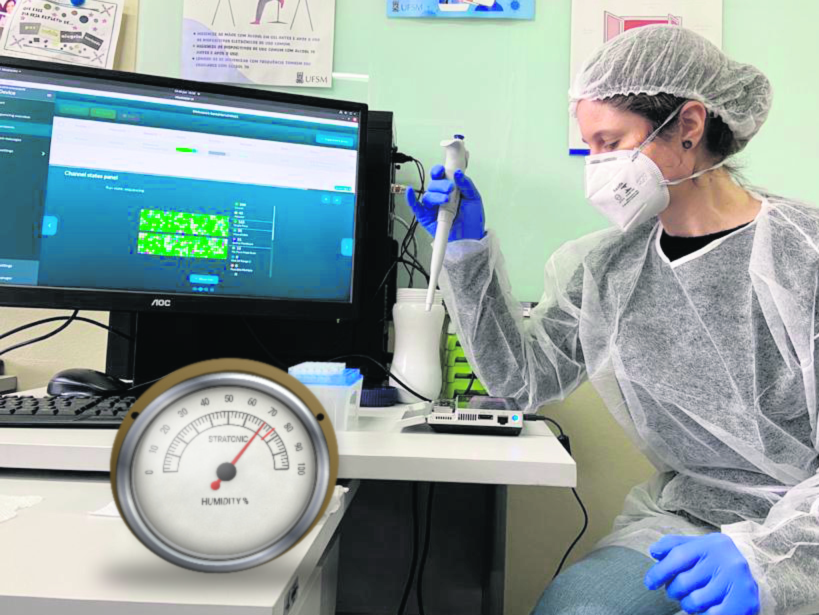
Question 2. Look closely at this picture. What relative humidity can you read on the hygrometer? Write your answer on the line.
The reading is 70 %
